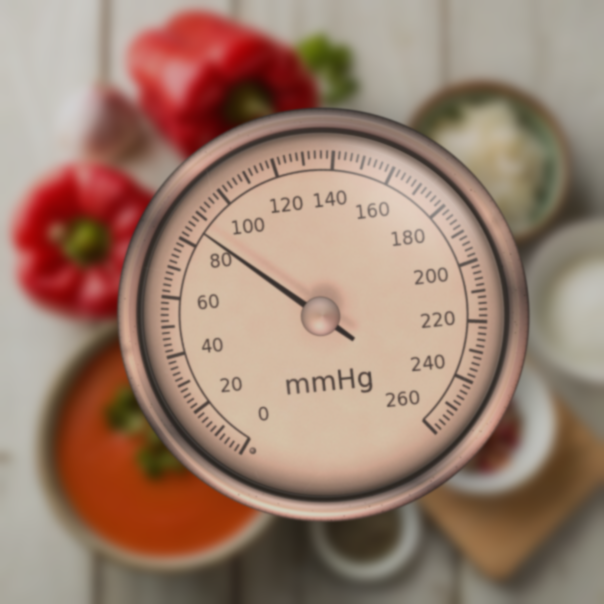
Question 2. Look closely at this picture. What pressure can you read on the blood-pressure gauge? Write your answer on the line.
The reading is 86 mmHg
